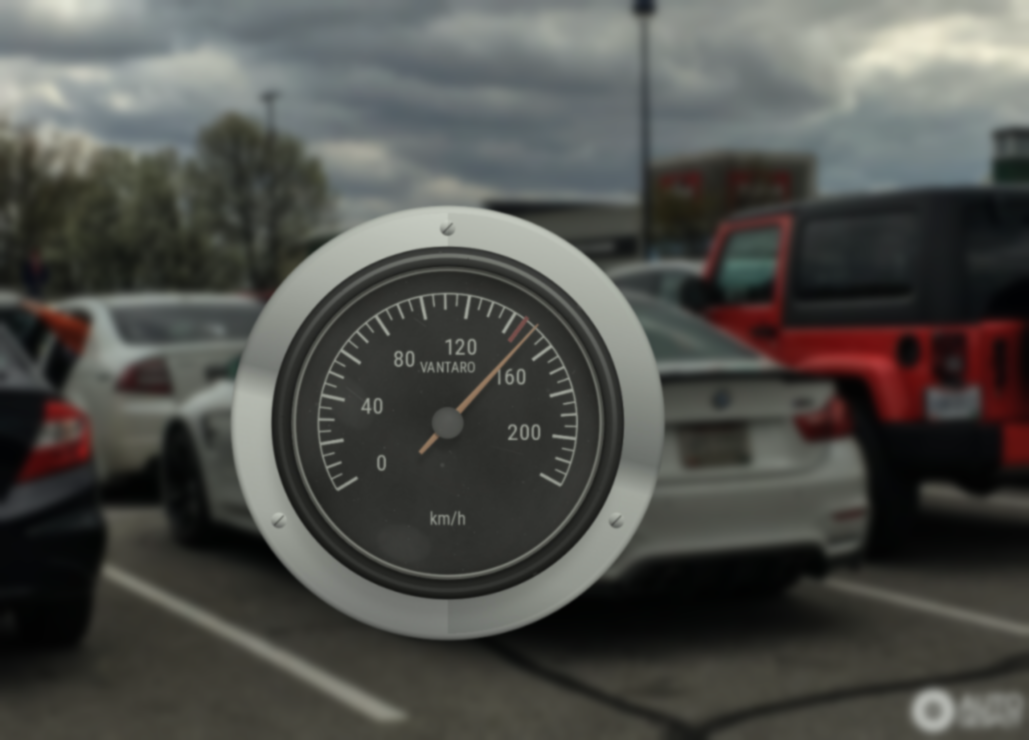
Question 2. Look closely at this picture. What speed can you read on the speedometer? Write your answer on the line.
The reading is 150 km/h
